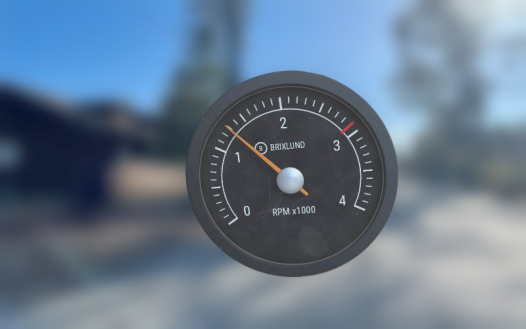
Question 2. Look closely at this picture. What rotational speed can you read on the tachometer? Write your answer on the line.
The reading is 1300 rpm
